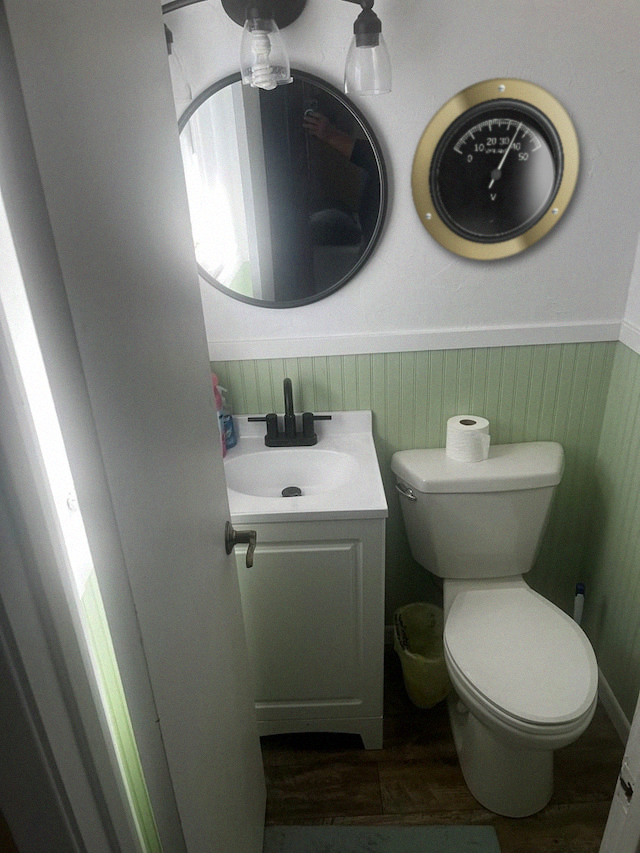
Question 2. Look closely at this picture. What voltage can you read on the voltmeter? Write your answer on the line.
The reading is 35 V
